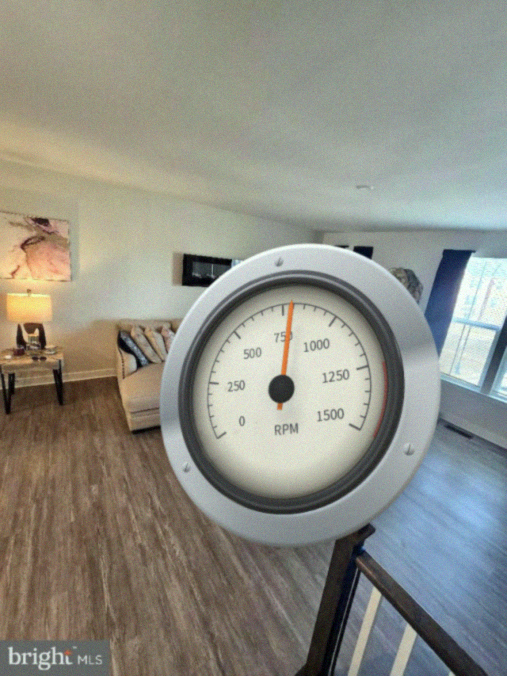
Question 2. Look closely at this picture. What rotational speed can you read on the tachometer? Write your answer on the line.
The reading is 800 rpm
